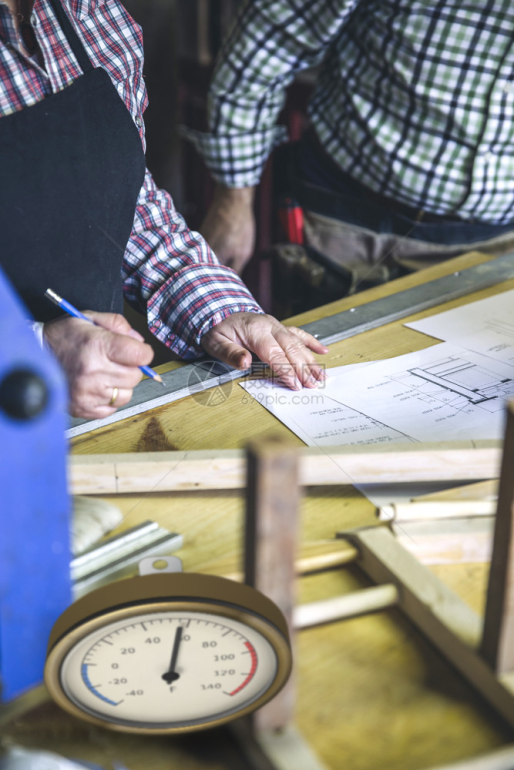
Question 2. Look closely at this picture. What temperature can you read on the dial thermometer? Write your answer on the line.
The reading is 56 °F
